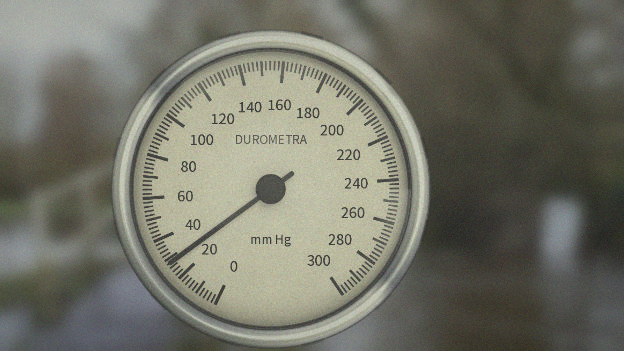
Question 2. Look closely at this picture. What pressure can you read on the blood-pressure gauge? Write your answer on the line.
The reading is 28 mmHg
